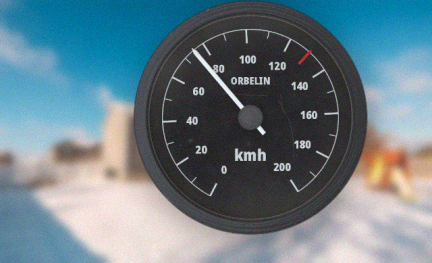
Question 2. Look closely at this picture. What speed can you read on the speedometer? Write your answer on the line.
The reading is 75 km/h
